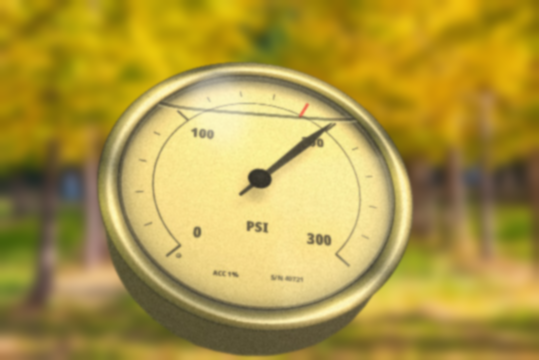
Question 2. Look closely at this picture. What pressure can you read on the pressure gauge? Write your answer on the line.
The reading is 200 psi
